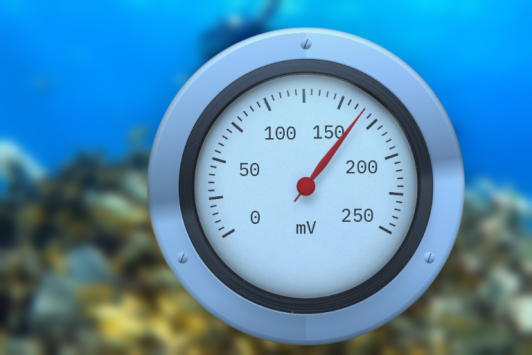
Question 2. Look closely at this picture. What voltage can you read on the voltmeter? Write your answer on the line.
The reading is 165 mV
